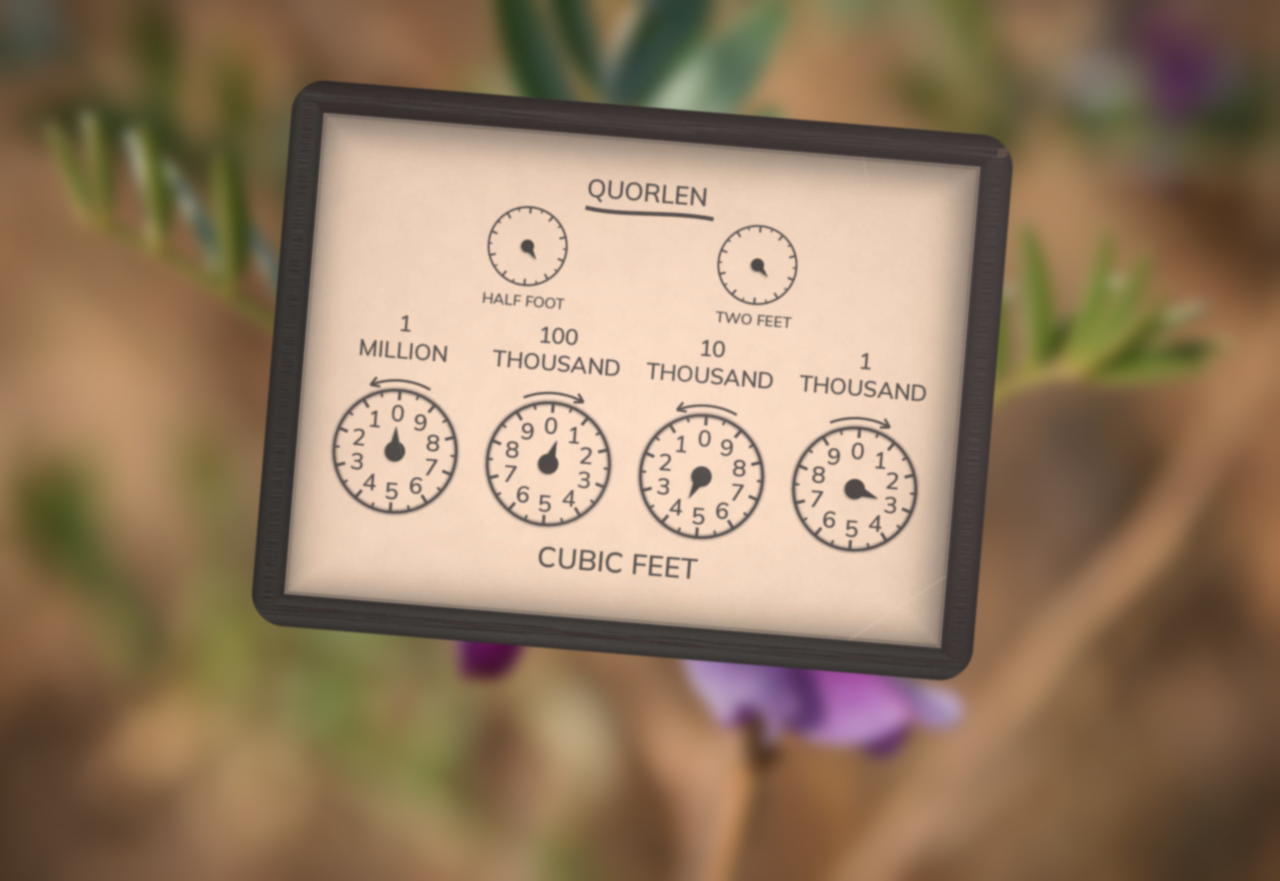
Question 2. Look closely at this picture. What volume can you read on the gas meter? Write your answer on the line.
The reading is 4300 ft³
